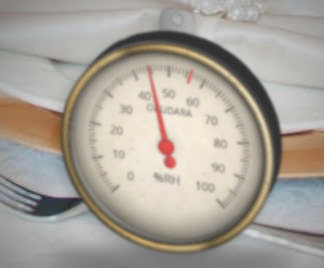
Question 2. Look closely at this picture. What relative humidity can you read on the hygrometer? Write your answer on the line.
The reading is 45 %
